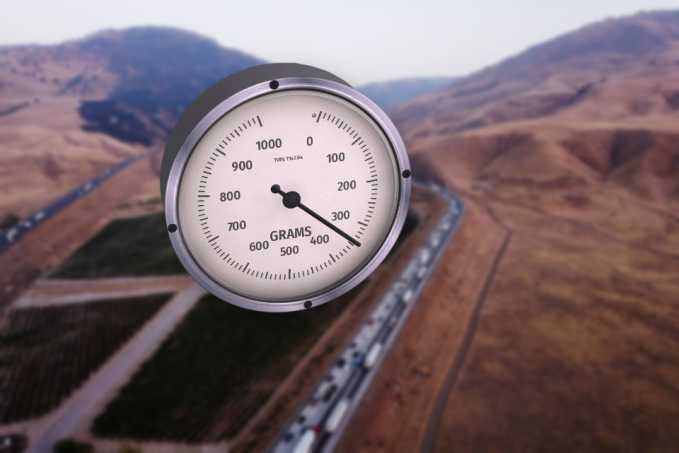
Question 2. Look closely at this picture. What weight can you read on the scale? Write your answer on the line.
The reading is 340 g
